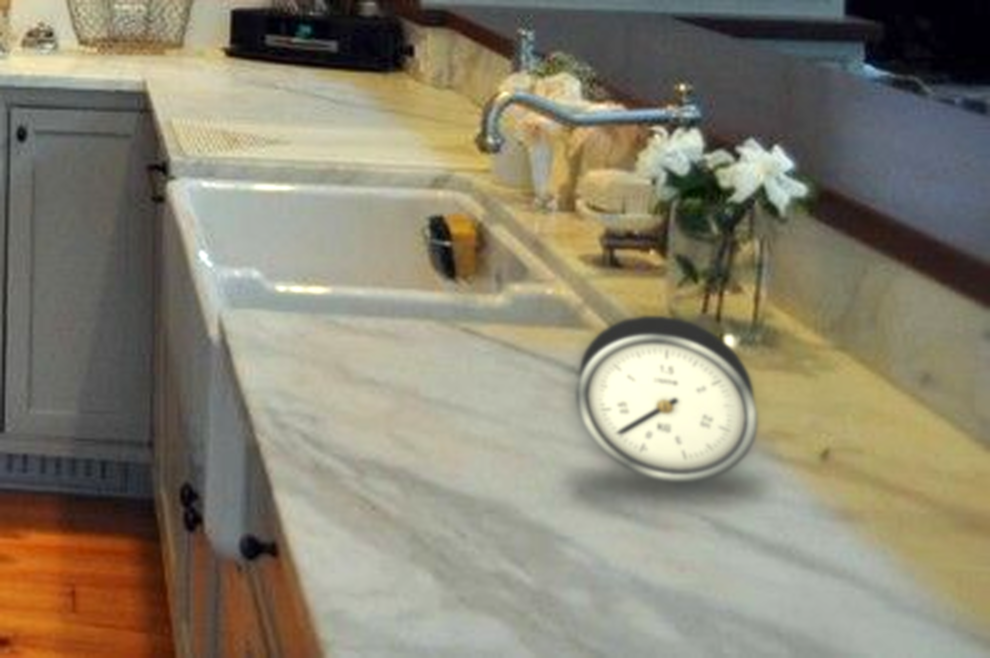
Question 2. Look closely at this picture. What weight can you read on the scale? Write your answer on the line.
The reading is 0.25 kg
